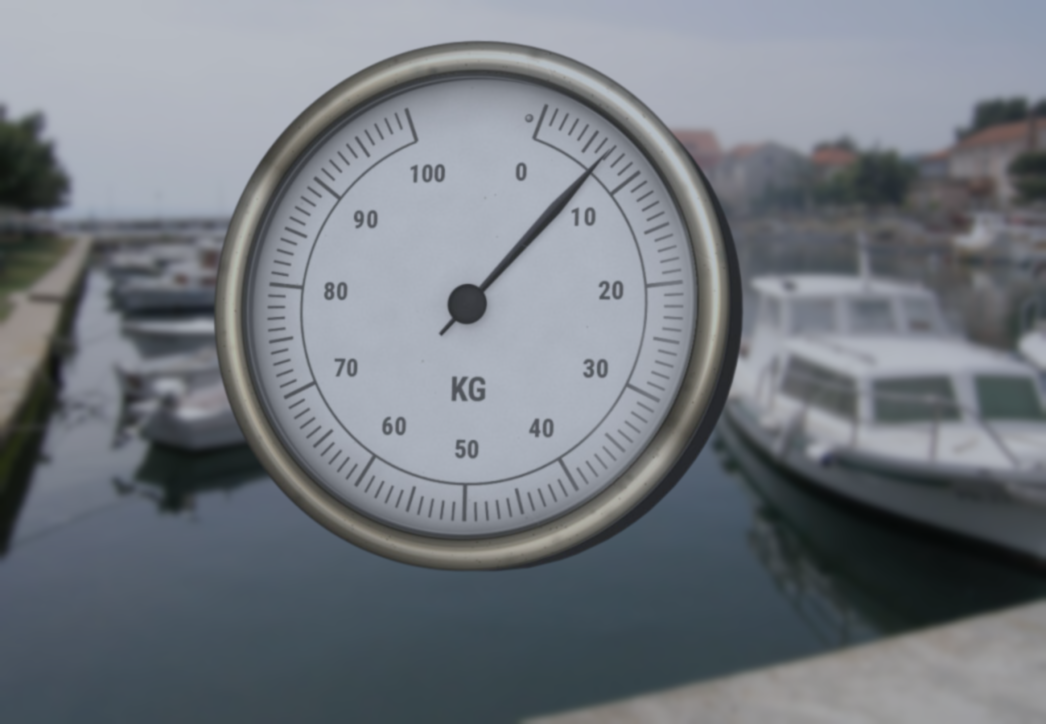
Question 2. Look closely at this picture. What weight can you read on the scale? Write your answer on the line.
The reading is 7 kg
